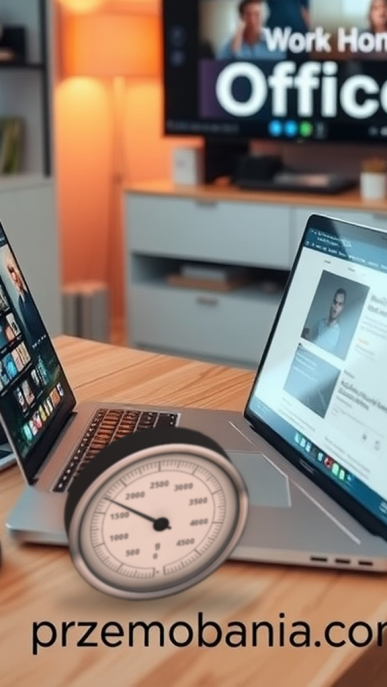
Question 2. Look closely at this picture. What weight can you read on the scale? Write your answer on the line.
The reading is 1750 g
